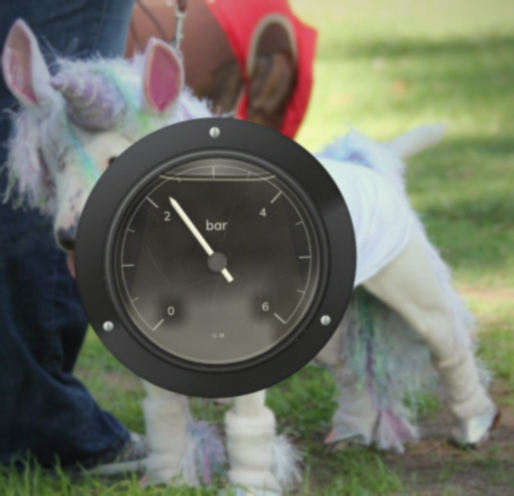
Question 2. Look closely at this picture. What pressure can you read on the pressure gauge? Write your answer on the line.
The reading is 2.25 bar
